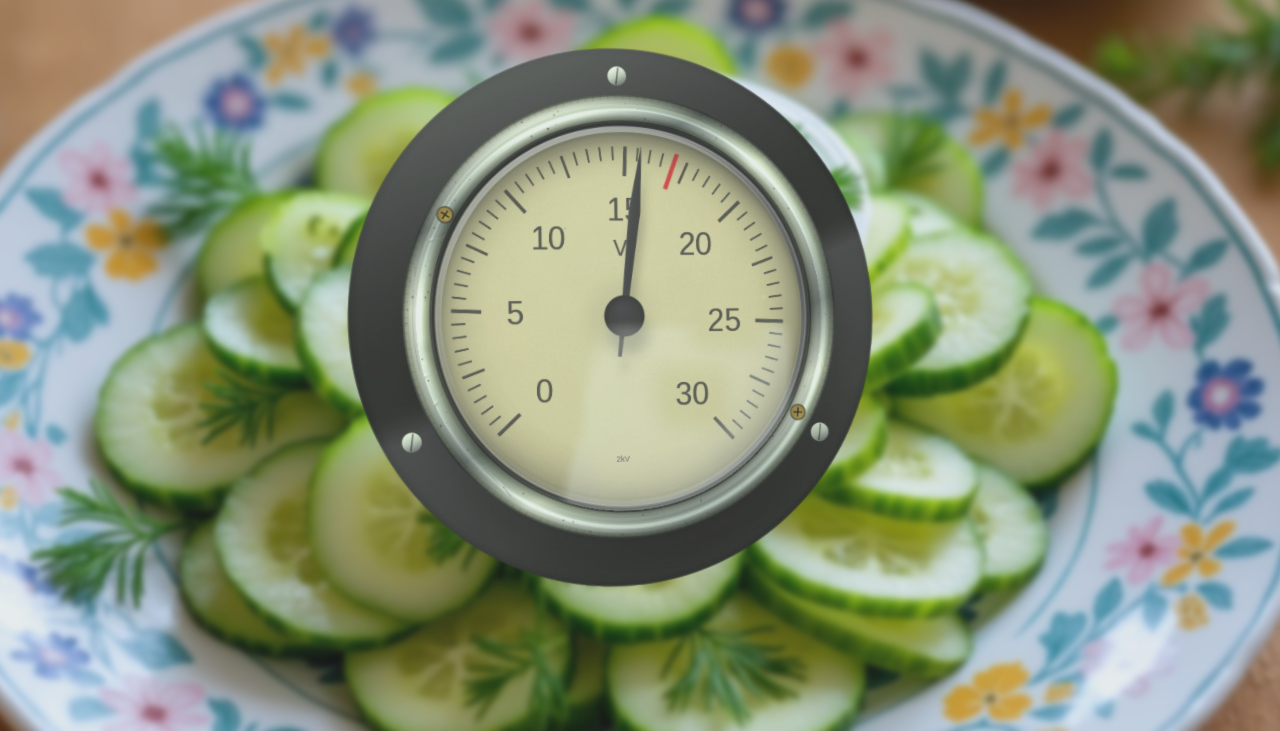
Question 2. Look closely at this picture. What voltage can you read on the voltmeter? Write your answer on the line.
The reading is 15.5 V
